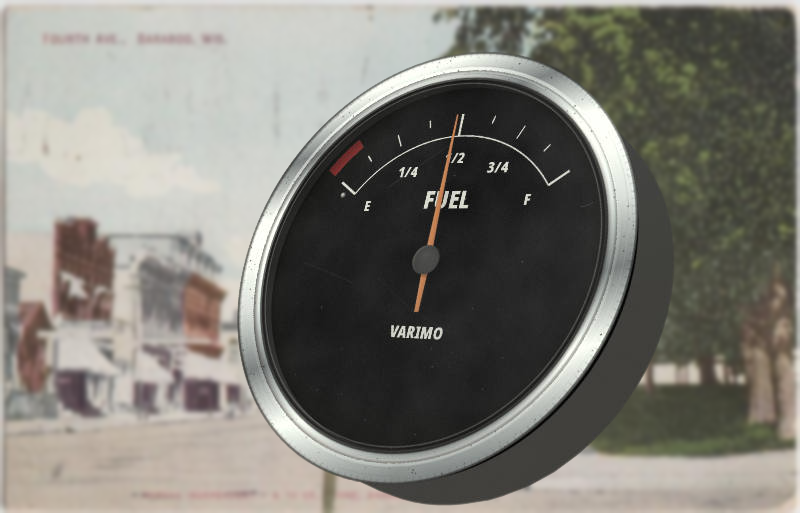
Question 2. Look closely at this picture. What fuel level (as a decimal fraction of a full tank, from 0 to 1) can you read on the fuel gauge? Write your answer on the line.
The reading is 0.5
